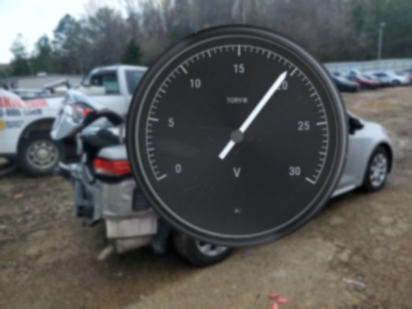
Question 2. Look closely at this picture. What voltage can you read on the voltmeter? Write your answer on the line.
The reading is 19.5 V
